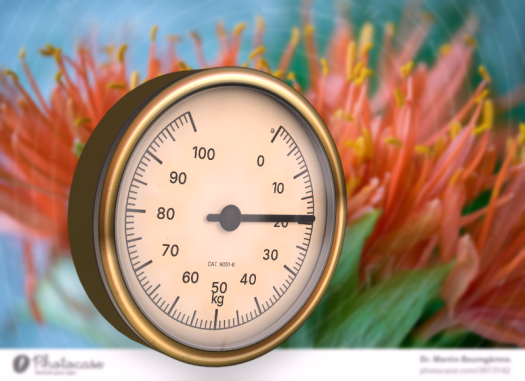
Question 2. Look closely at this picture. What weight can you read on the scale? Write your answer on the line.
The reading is 19 kg
